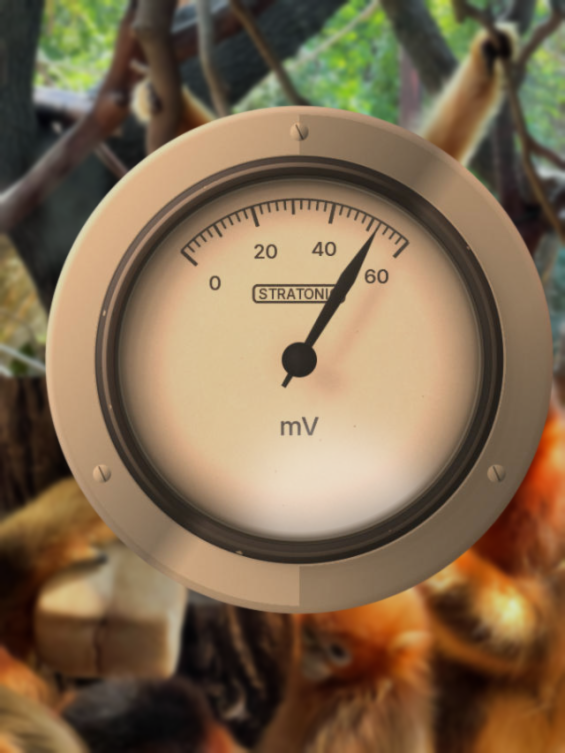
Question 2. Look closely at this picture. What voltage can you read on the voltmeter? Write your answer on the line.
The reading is 52 mV
